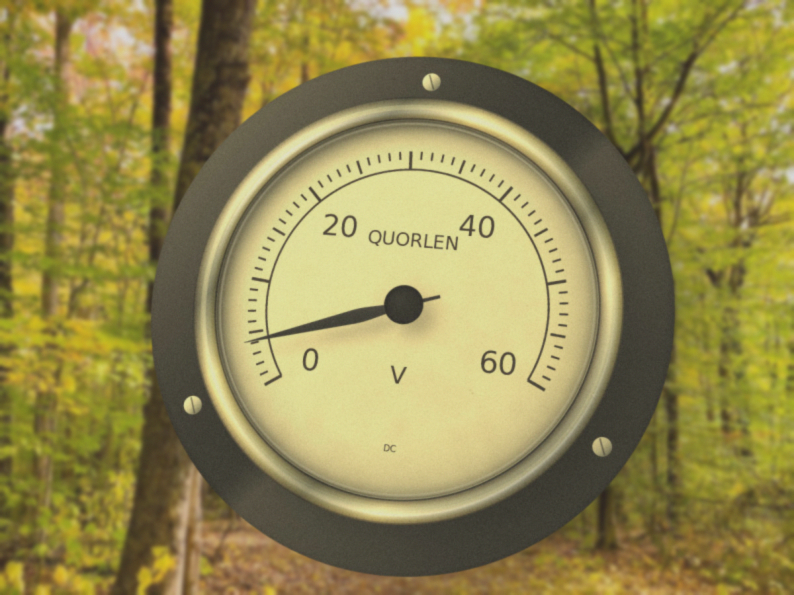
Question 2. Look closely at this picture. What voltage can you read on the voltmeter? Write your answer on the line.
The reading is 4 V
